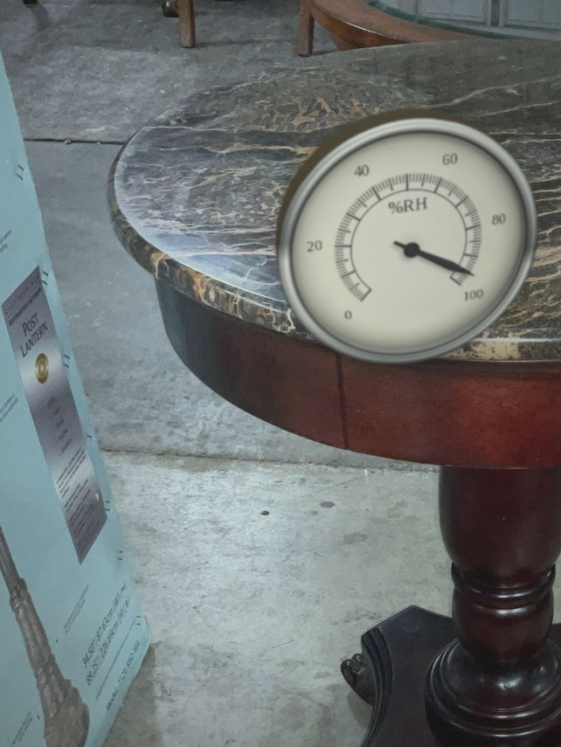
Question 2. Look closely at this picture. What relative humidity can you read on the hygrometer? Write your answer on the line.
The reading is 95 %
